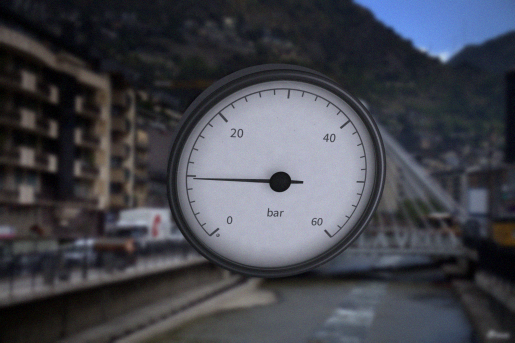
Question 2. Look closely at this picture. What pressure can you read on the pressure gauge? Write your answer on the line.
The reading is 10 bar
